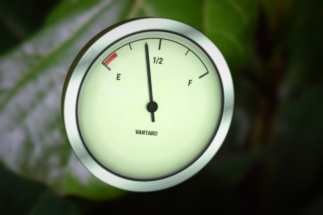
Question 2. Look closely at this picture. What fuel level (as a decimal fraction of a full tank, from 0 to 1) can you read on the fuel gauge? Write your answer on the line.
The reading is 0.375
